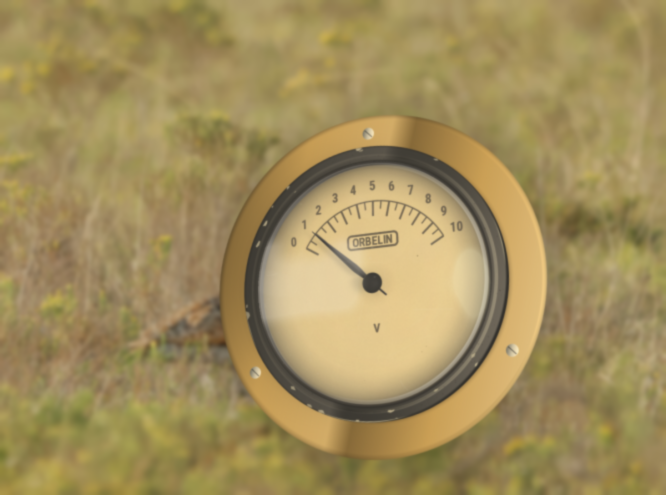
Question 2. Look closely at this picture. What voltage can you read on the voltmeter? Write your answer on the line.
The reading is 1 V
